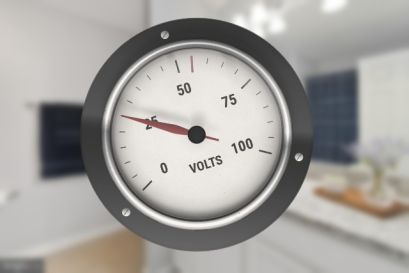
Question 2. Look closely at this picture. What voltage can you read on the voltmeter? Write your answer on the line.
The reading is 25 V
